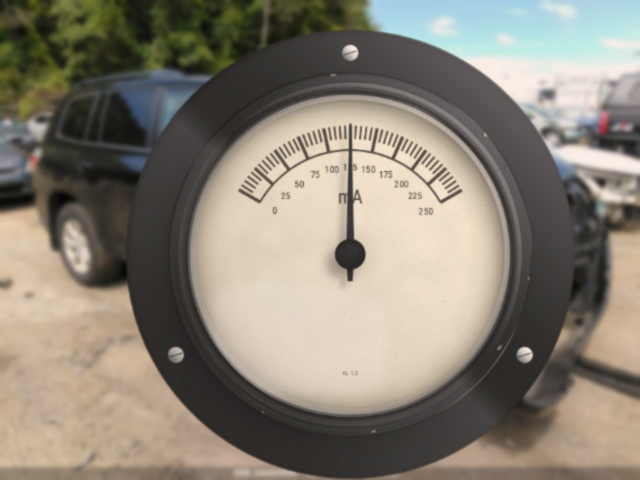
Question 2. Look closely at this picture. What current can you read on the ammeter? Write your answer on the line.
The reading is 125 mA
